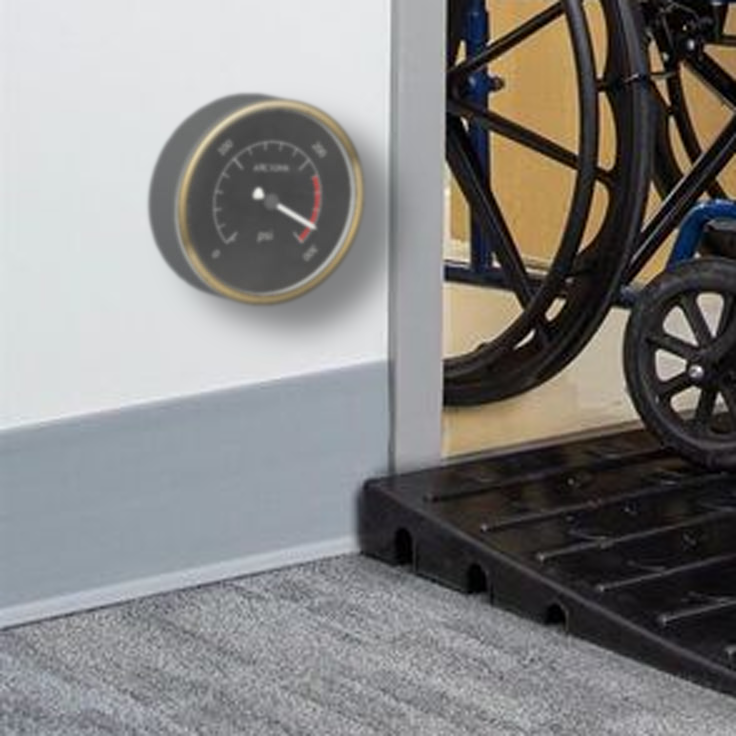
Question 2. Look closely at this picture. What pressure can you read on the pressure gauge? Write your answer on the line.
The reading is 280 psi
